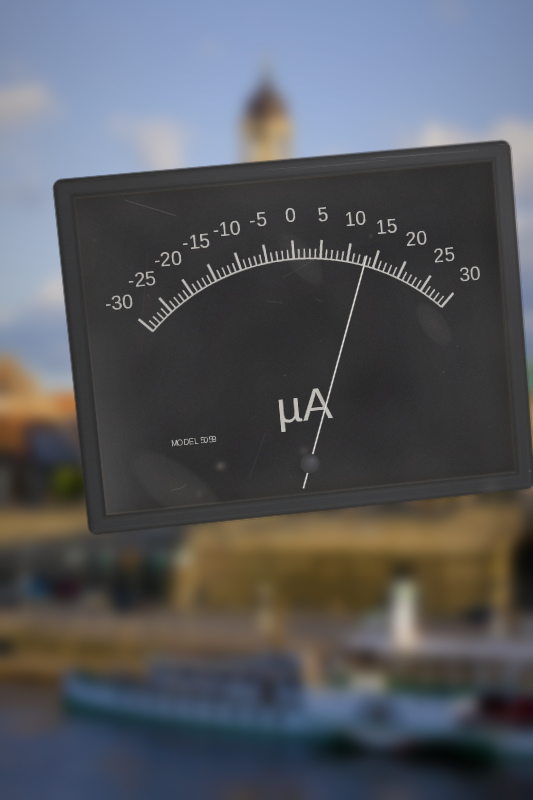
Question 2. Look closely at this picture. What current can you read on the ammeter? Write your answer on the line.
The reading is 13 µA
